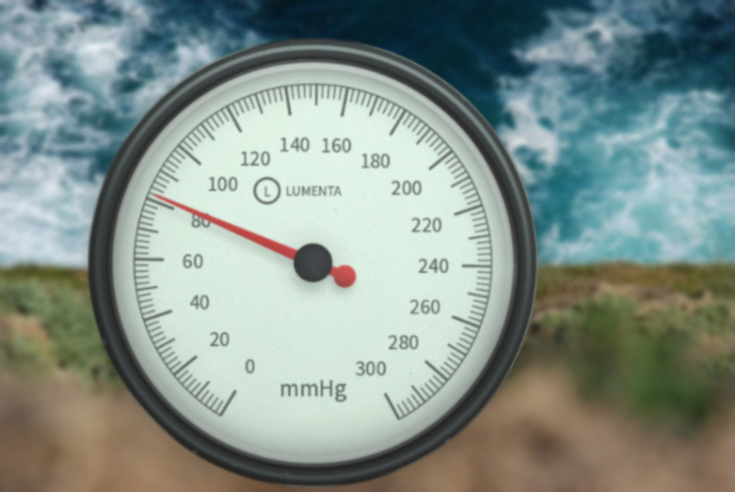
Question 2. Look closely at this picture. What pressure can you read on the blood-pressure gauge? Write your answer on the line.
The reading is 82 mmHg
